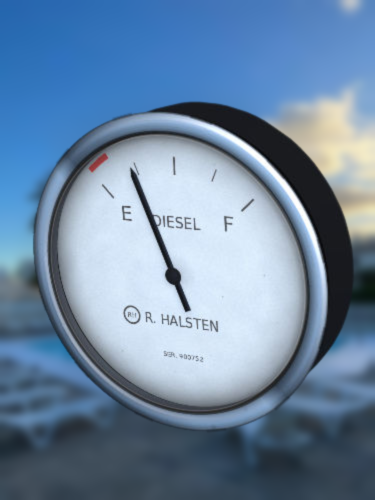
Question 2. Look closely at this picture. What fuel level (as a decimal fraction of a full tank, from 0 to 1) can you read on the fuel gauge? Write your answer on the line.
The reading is 0.25
